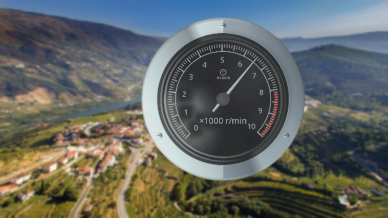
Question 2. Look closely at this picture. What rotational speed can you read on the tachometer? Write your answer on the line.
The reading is 6500 rpm
